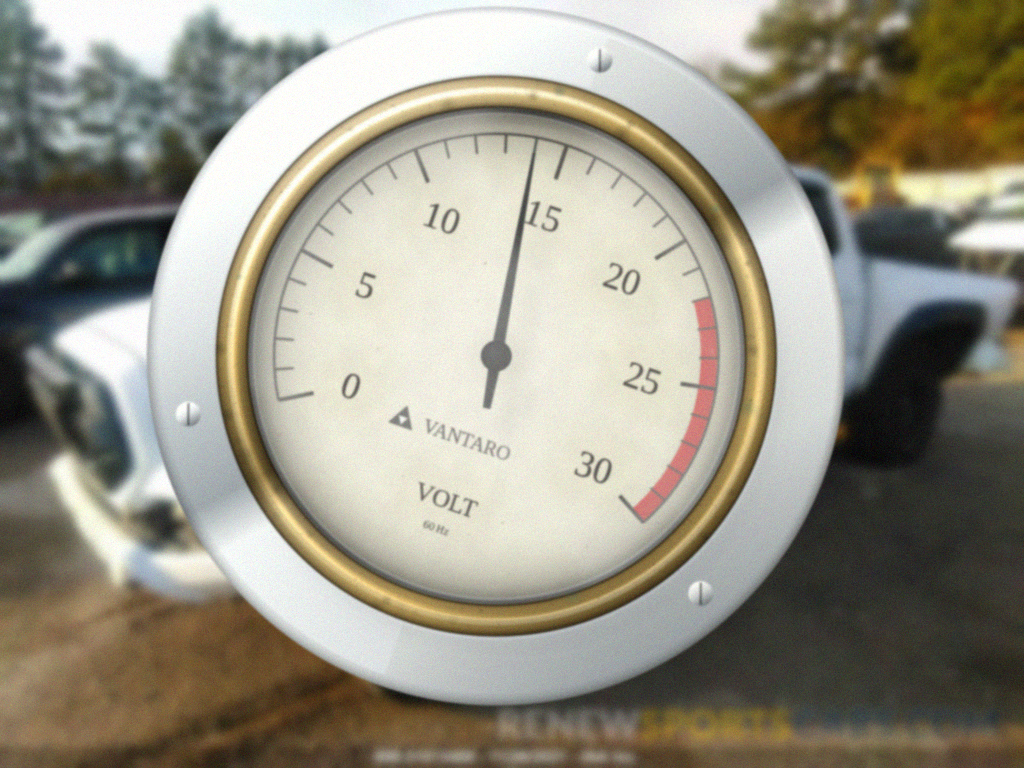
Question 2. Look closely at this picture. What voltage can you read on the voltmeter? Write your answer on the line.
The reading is 14 V
